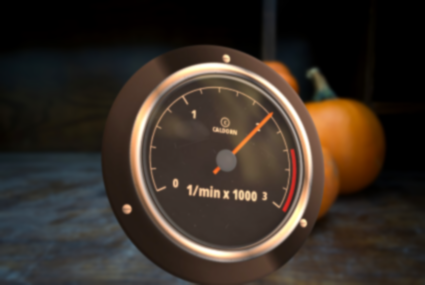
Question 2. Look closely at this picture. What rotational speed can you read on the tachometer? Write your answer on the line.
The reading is 2000 rpm
